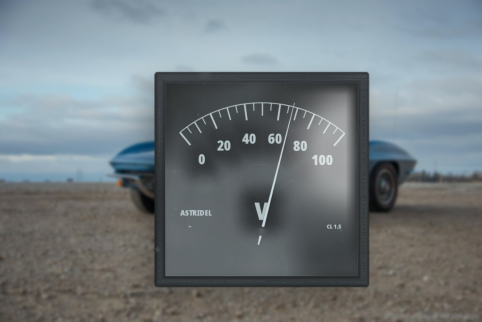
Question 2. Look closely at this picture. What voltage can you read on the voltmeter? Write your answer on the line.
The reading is 67.5 V
